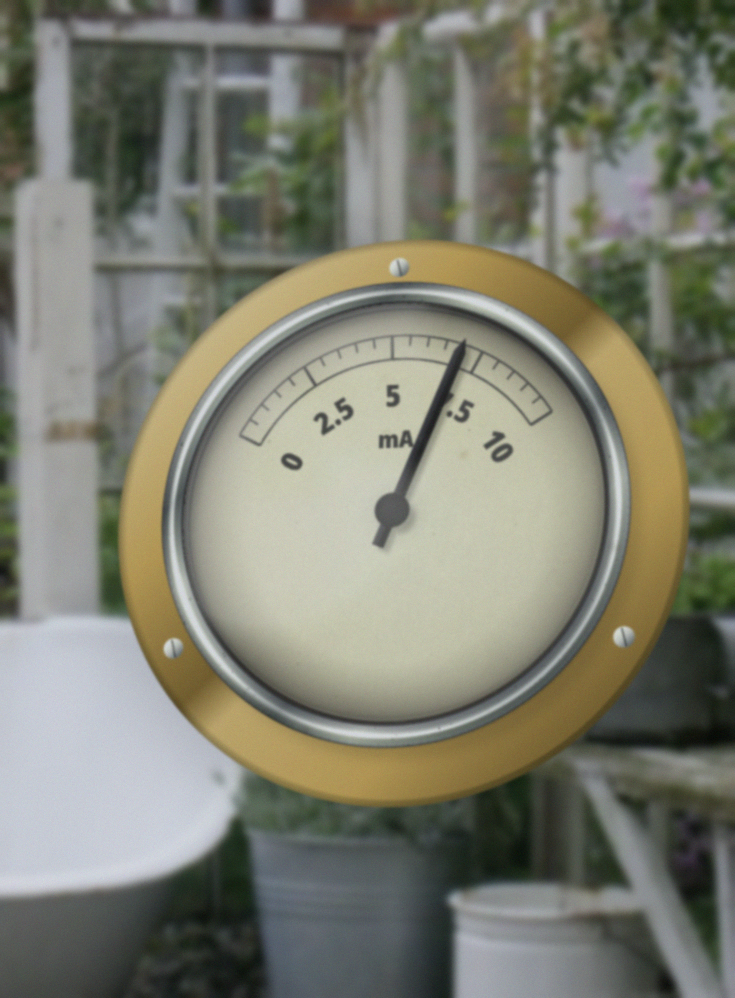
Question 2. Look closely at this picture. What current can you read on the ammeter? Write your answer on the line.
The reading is 7 mA
